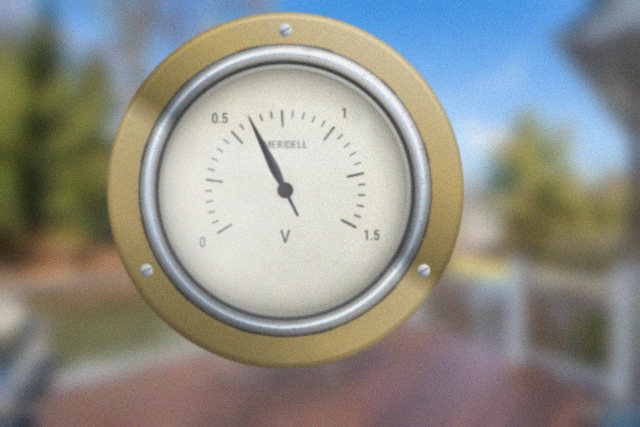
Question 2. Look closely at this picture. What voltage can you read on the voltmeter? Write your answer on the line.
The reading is 0.6 V
